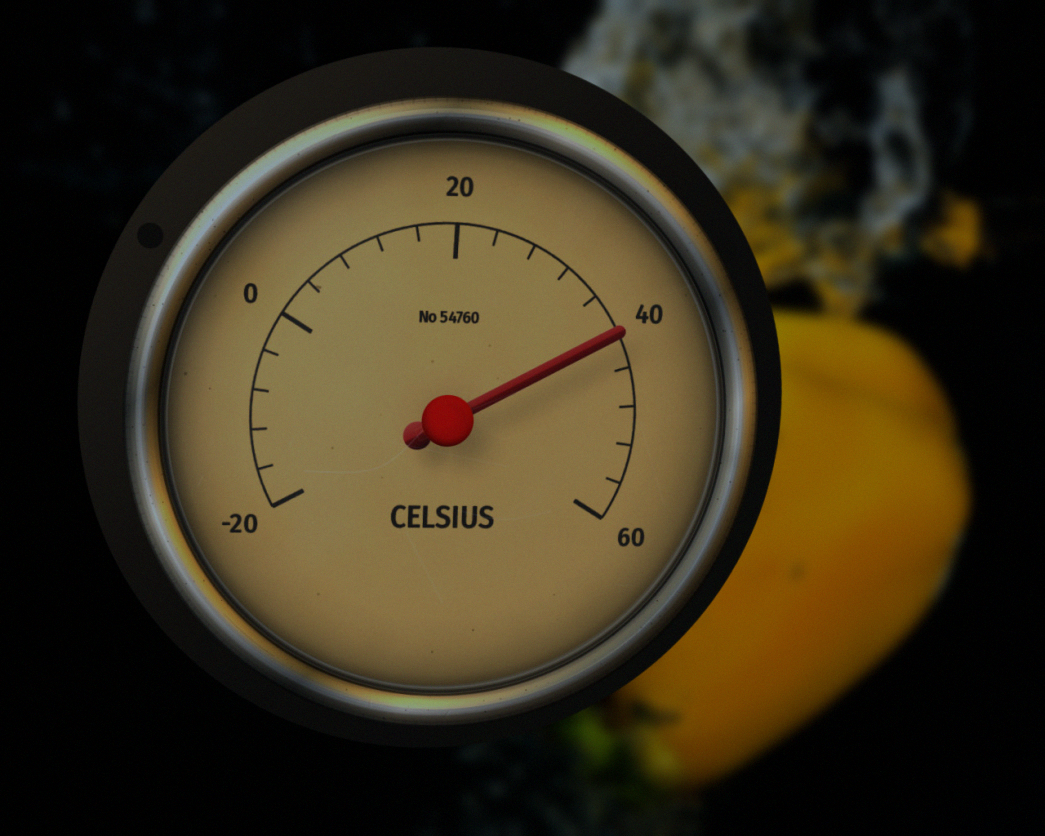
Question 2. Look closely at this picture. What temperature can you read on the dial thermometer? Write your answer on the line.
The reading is 40 °C
